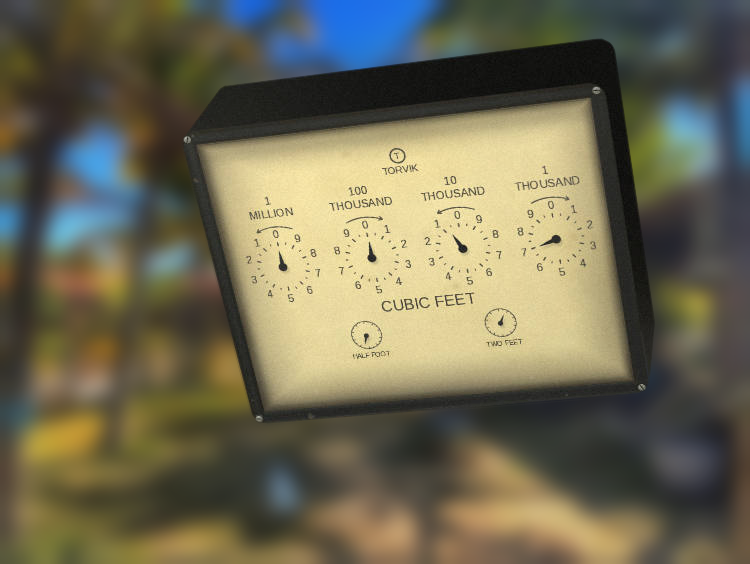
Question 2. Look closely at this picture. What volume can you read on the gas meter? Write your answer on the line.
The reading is 700 ft³
